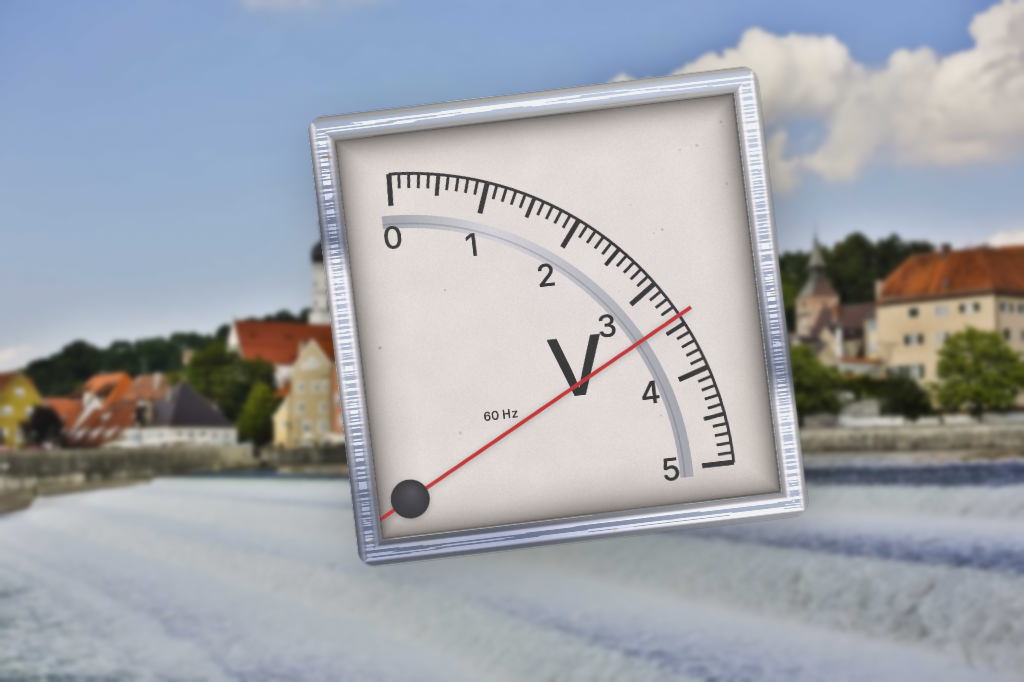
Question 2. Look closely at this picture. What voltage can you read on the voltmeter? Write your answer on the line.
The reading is 3.4 V
